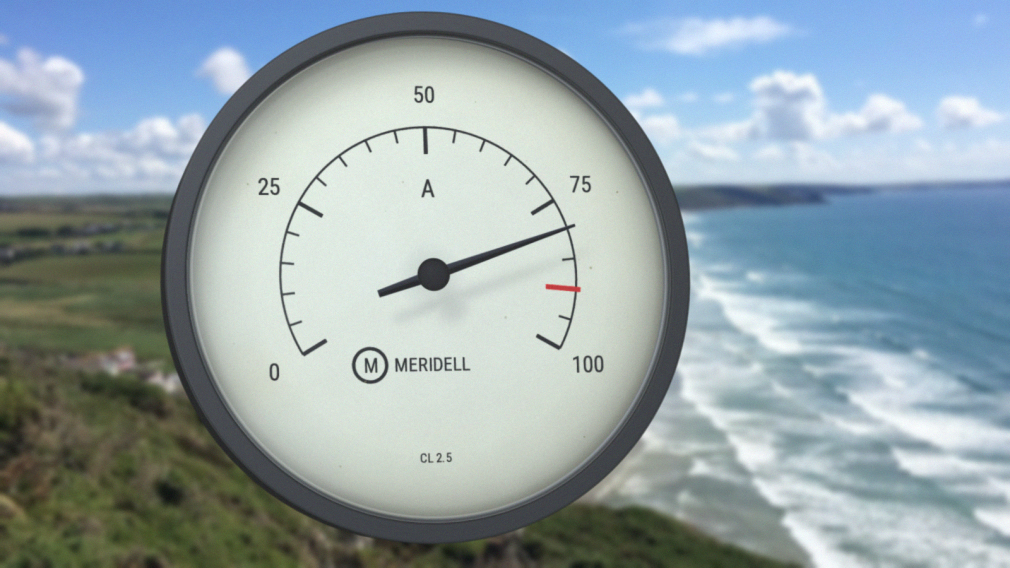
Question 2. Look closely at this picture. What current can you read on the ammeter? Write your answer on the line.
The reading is 80 A
